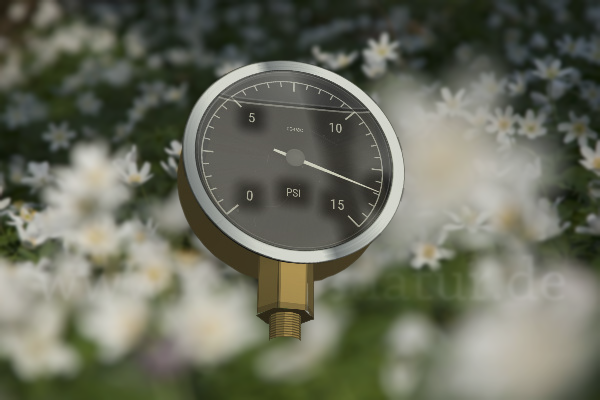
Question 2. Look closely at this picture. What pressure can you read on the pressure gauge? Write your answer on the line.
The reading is 13.5 psi
